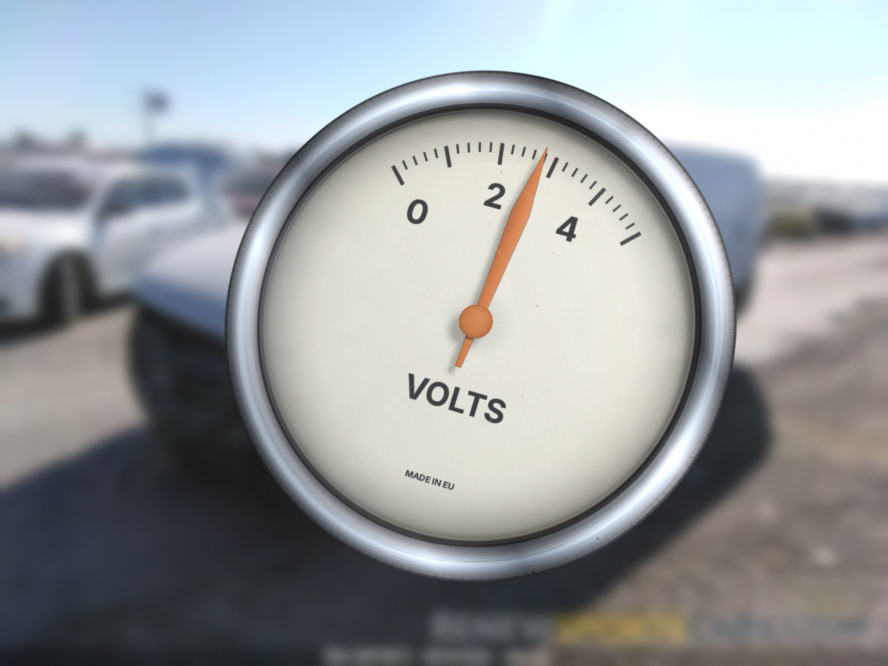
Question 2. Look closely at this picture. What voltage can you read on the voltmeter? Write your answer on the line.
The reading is 2.8 V
